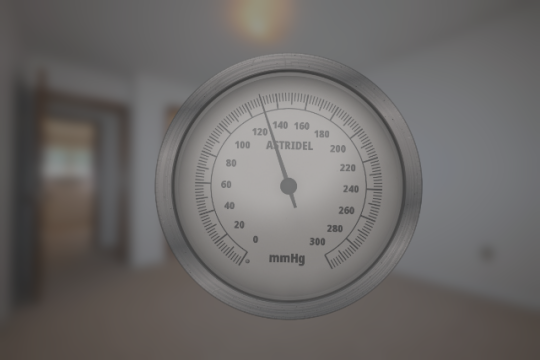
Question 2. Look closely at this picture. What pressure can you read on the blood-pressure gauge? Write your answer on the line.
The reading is 130 mmHg
